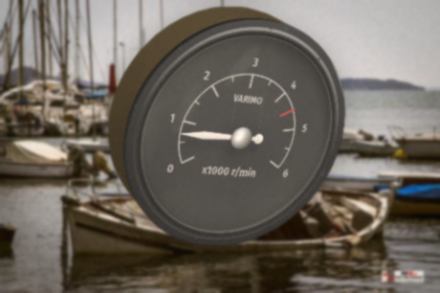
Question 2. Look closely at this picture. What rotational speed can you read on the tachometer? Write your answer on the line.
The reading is 750 rpm
